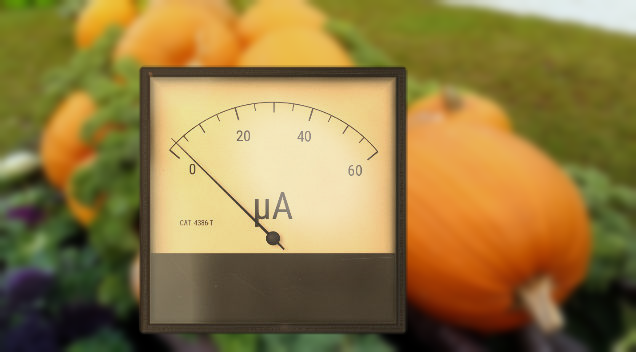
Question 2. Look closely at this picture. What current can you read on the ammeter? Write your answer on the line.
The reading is 2.5 µA
